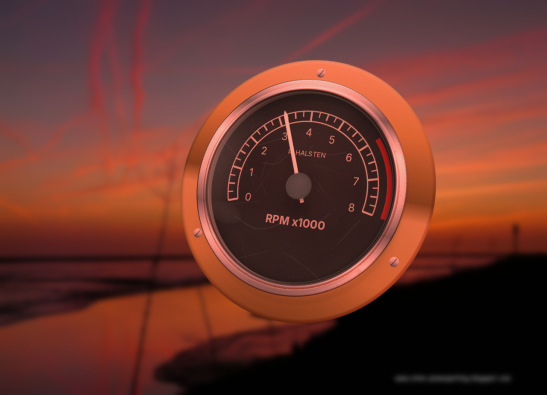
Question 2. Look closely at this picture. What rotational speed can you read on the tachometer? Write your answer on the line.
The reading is 3250 rpm
